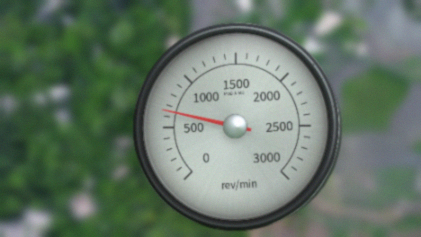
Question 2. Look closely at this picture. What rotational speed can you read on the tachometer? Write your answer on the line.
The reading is 650 rpm
